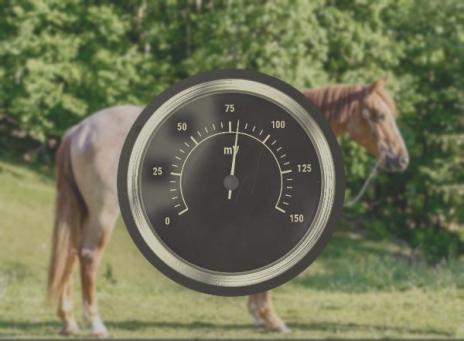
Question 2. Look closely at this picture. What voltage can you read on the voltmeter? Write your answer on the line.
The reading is 80 mV
